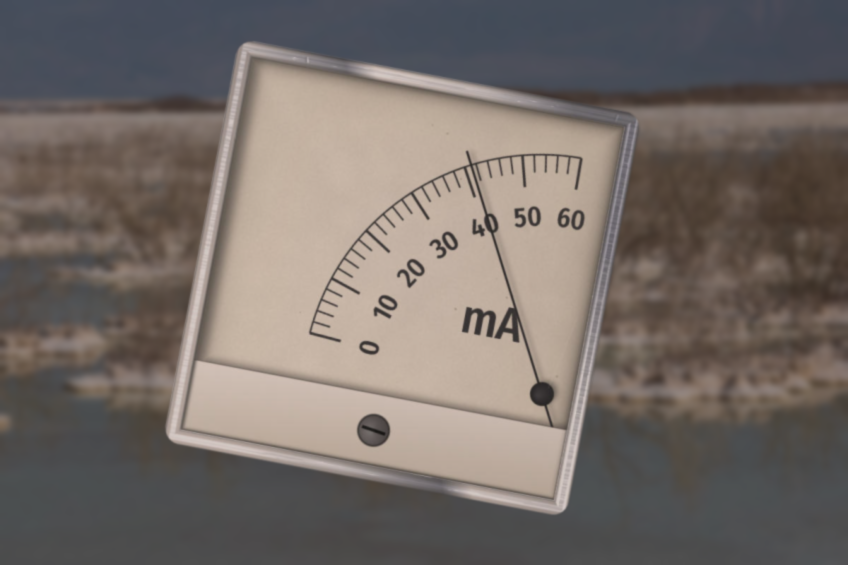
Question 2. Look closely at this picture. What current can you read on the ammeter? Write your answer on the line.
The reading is 41 mA
